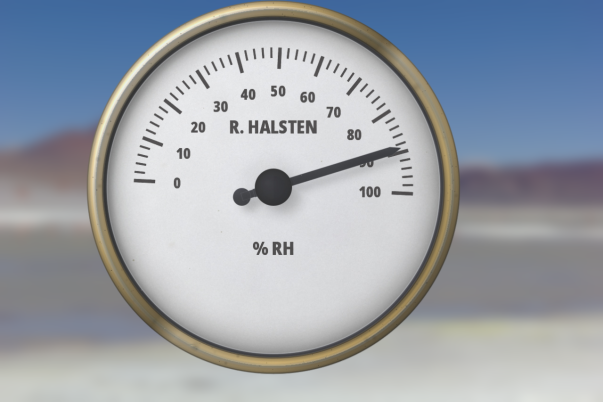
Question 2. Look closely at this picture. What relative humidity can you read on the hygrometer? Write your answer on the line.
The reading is 89 %
